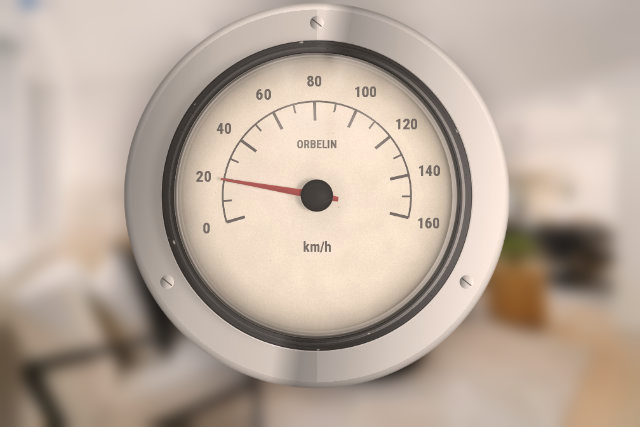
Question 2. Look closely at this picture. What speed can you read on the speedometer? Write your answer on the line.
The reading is 20 km/h
